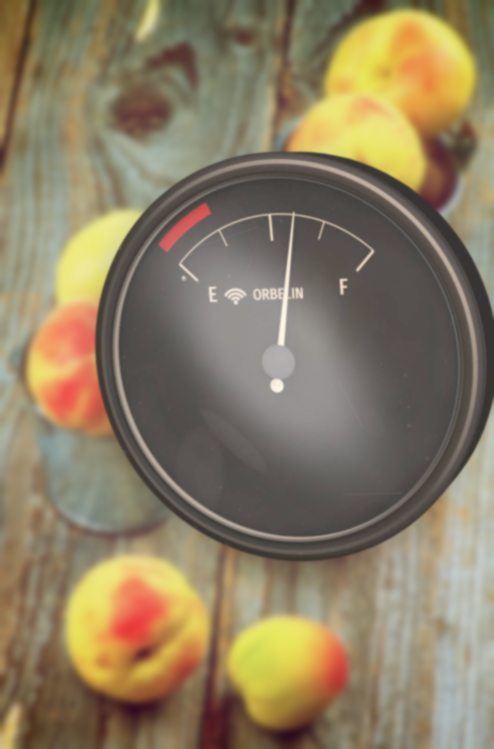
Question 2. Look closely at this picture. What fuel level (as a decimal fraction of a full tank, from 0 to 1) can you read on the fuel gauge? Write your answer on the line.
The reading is 0.625
